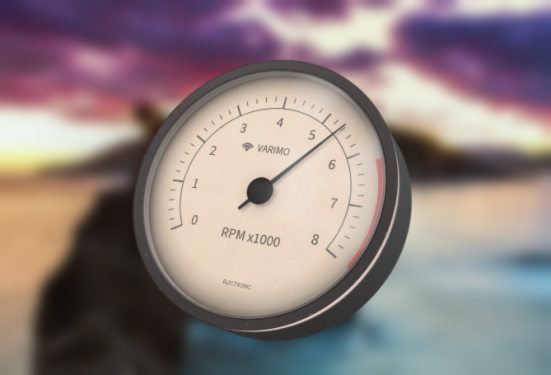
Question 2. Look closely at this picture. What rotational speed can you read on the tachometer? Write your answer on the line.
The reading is 5400 rpm
